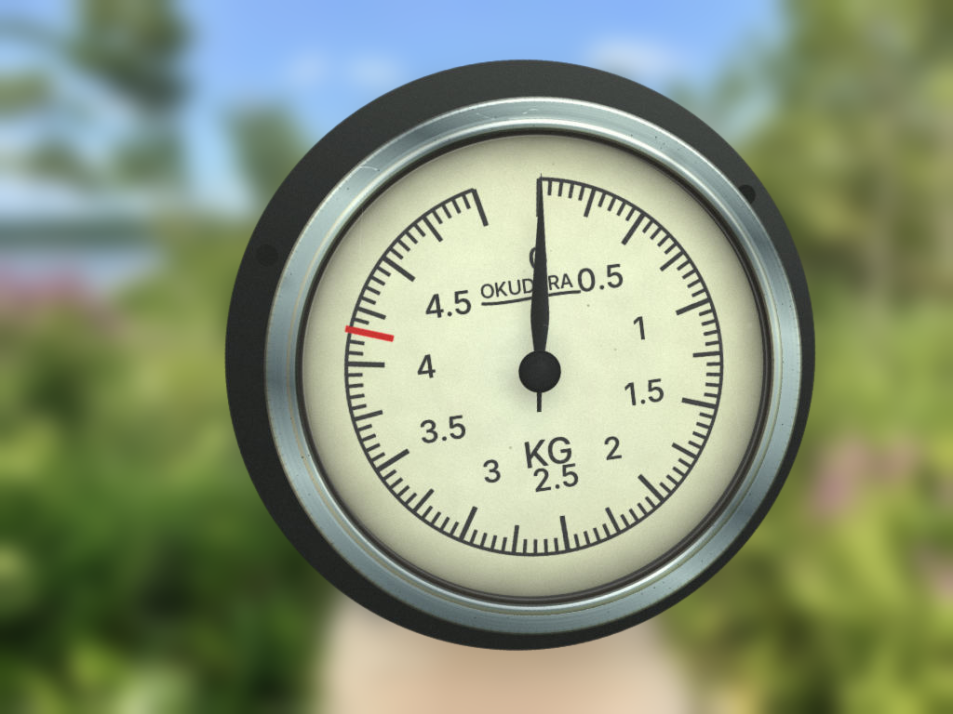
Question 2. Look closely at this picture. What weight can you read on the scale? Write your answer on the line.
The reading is 0 kg
